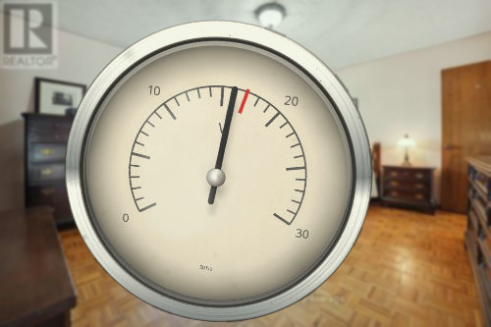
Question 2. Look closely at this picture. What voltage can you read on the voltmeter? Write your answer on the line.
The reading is 16 V
